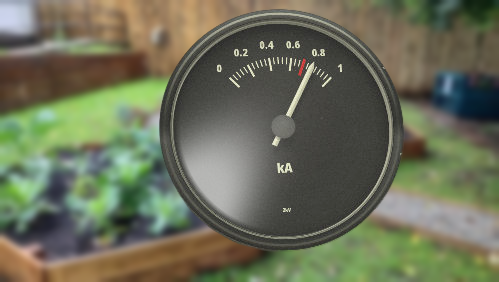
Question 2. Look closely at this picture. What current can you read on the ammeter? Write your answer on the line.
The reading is 0.8 kA
